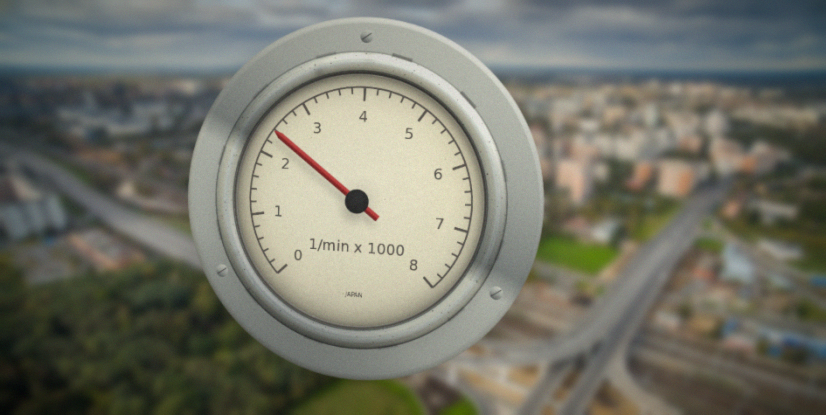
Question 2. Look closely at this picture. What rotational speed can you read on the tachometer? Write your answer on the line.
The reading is 2400 rpm
